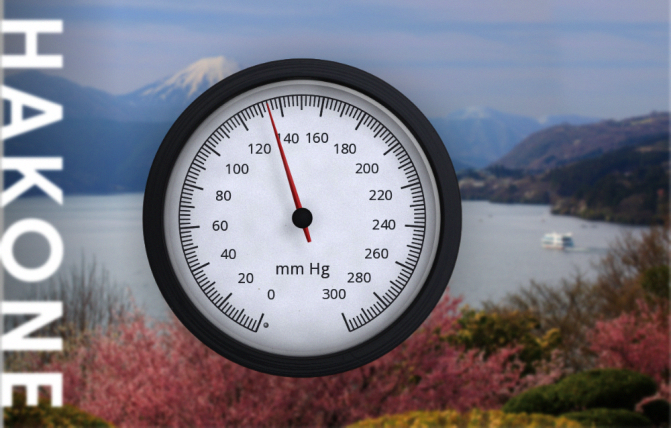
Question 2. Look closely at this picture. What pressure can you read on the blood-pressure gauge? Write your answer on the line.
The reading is 134 mmHg
